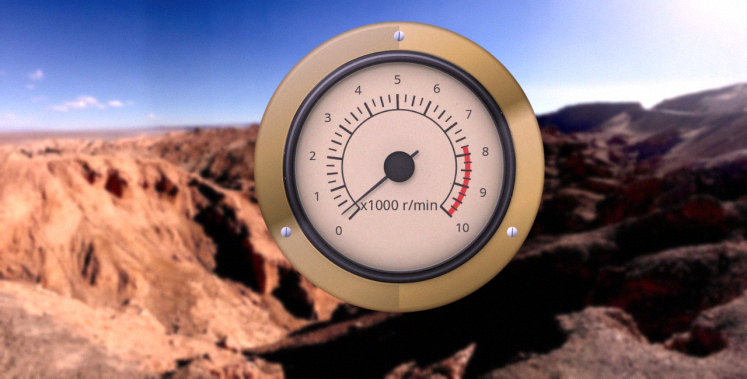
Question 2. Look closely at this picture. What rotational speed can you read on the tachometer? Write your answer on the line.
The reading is 250 rpm
